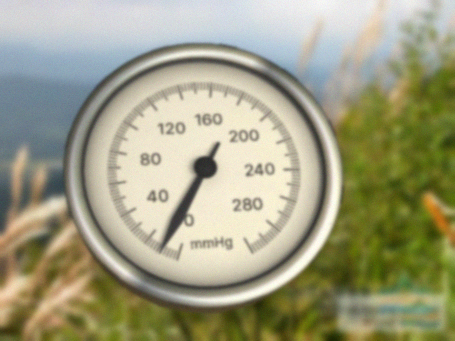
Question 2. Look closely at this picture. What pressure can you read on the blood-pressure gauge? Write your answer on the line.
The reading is 10 mmHg
